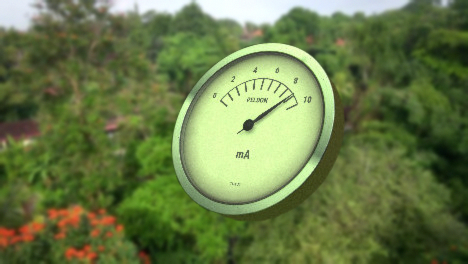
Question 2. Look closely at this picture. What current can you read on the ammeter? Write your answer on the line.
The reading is 9 mA
